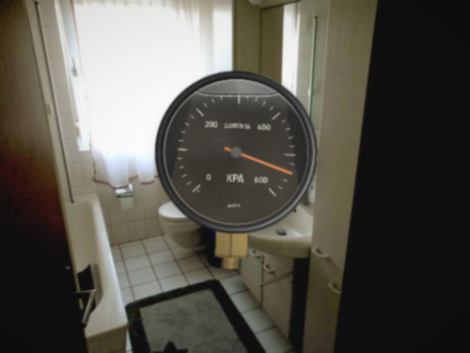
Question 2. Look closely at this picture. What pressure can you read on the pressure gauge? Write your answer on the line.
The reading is 540 kPa
